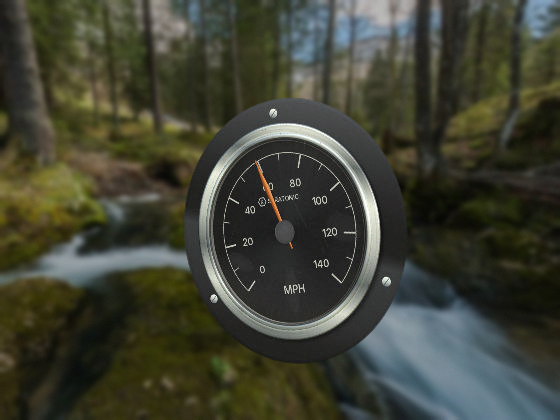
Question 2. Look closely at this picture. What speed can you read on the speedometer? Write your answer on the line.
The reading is 60 mph
